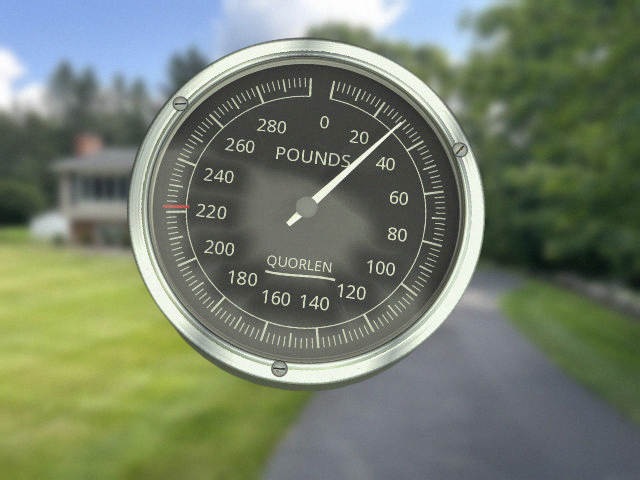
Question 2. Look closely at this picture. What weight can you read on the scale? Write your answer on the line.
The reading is 30 lb
